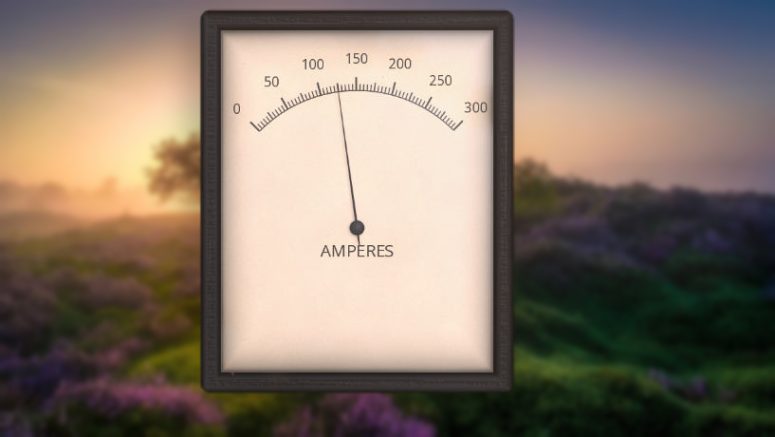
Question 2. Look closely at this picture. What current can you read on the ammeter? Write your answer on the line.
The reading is 125 A
